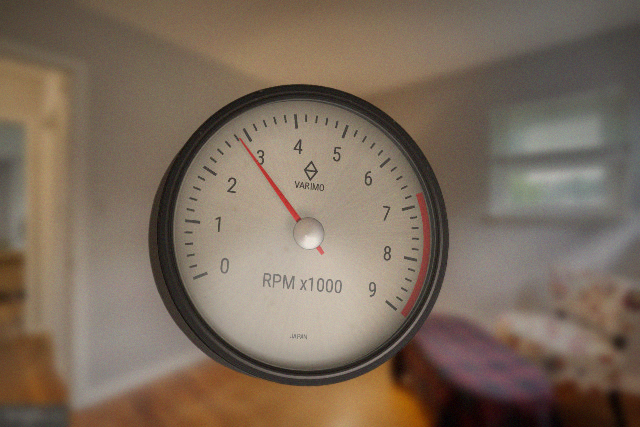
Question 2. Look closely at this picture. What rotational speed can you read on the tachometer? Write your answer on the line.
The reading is 2800 rpm
